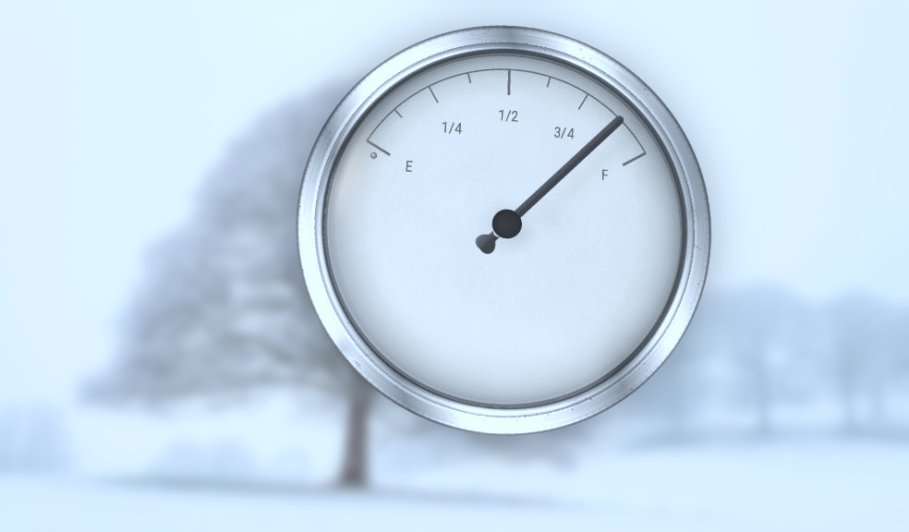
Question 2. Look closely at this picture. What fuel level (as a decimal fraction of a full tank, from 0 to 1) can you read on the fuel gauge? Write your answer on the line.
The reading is 0.875
